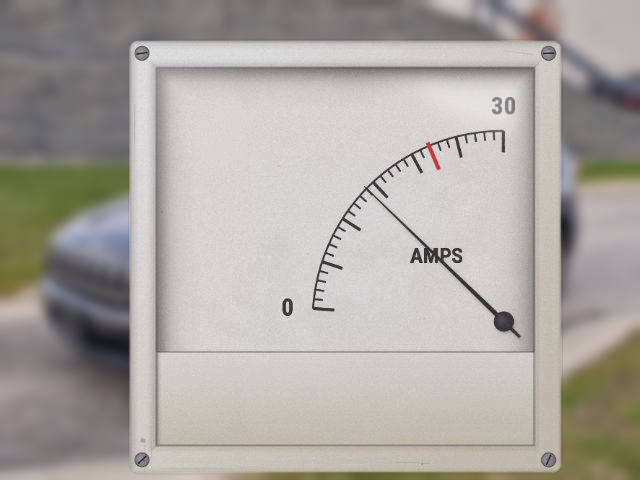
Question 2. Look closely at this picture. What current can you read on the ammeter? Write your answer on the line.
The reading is 14 A
